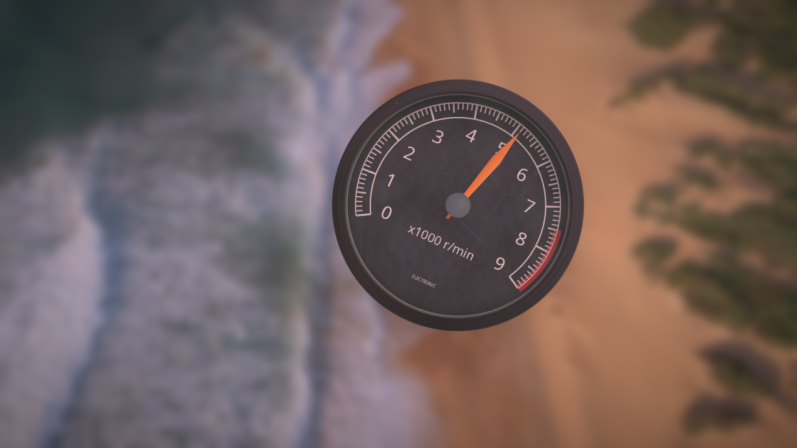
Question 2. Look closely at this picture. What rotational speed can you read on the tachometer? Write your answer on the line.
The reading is 5100 rpm
